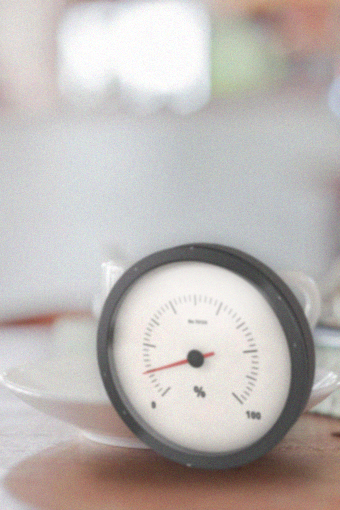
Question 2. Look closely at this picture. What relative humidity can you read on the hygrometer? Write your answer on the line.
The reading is 10 %
